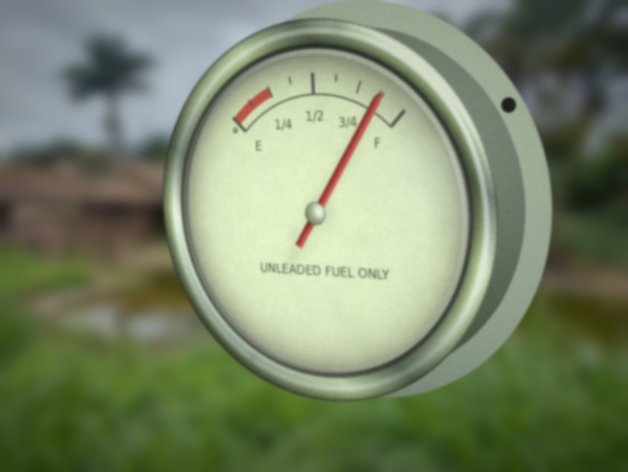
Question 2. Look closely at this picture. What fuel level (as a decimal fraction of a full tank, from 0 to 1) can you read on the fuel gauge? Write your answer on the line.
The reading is 0.875
